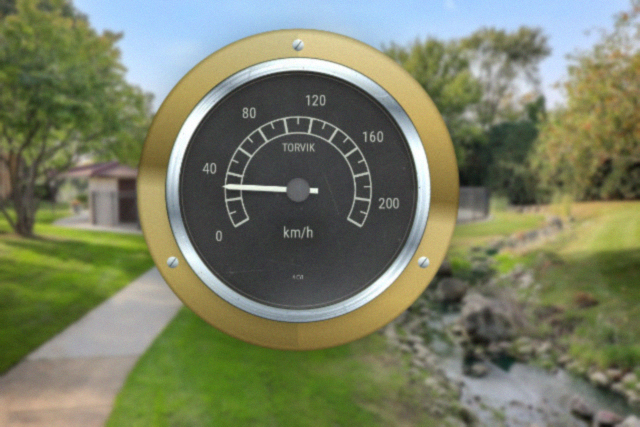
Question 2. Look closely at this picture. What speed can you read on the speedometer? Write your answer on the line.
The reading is 30 km/h
